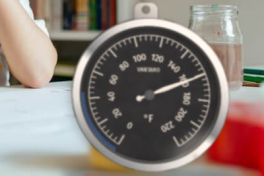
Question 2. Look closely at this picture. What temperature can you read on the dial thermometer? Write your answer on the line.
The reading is 160 °F
